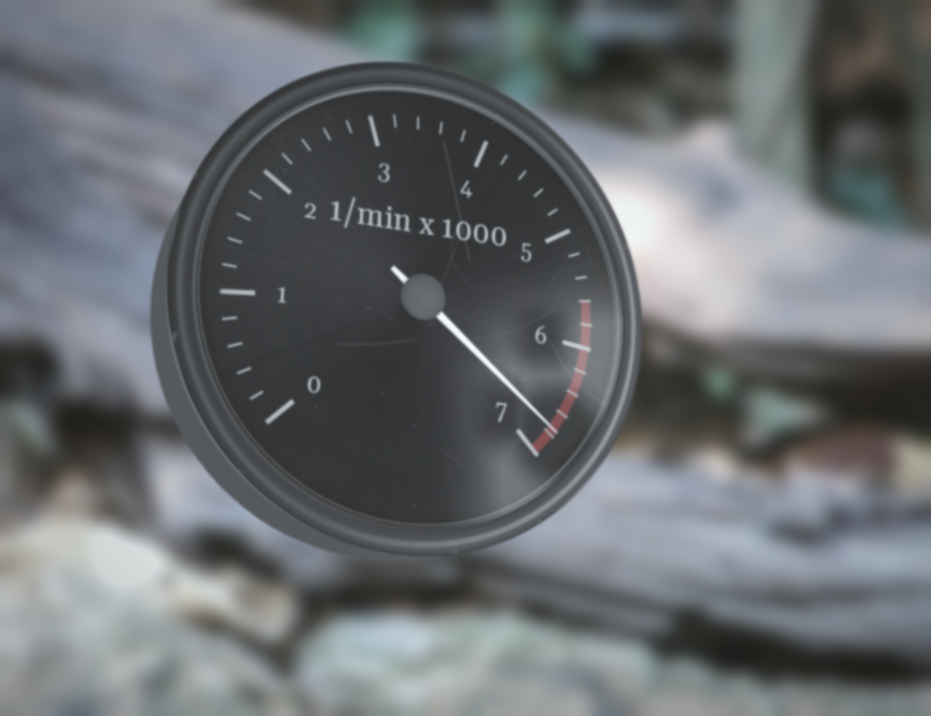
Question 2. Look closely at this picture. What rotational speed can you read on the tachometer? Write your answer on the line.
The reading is 6800 rpm
